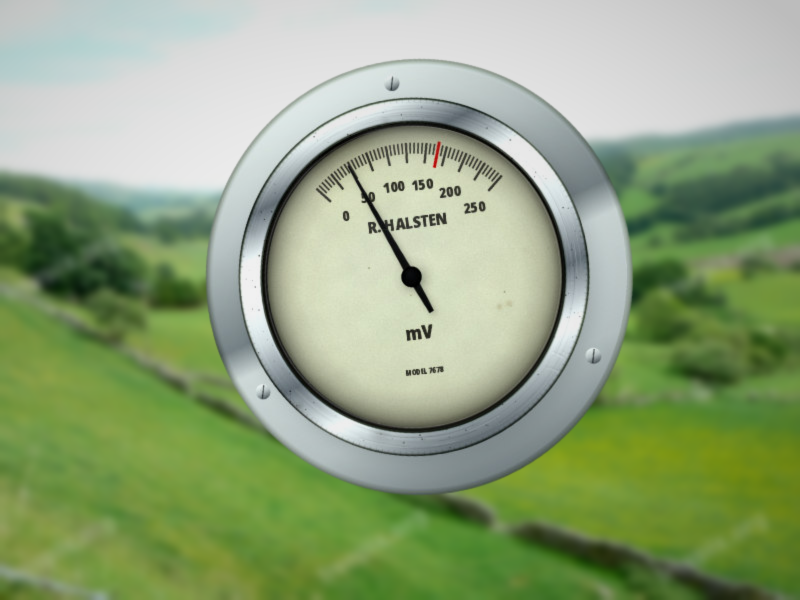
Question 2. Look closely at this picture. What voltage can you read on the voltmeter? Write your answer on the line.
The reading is 50 mV
